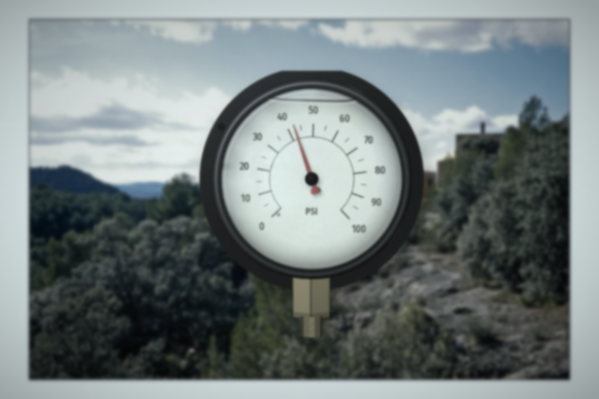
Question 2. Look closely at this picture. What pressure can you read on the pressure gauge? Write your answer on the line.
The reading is 42.5 psi
